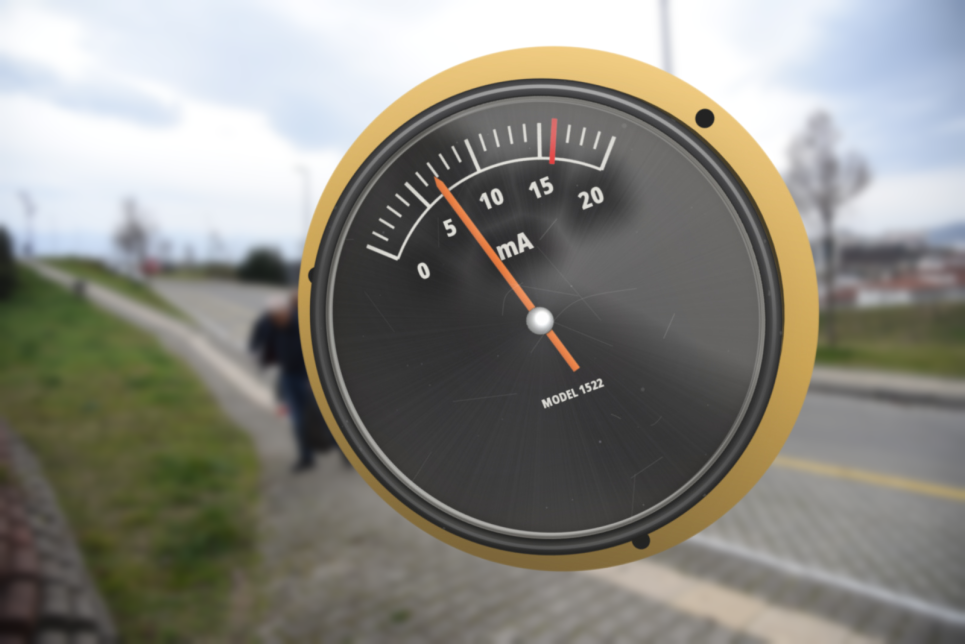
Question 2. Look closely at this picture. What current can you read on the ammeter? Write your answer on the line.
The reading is 7 mA
